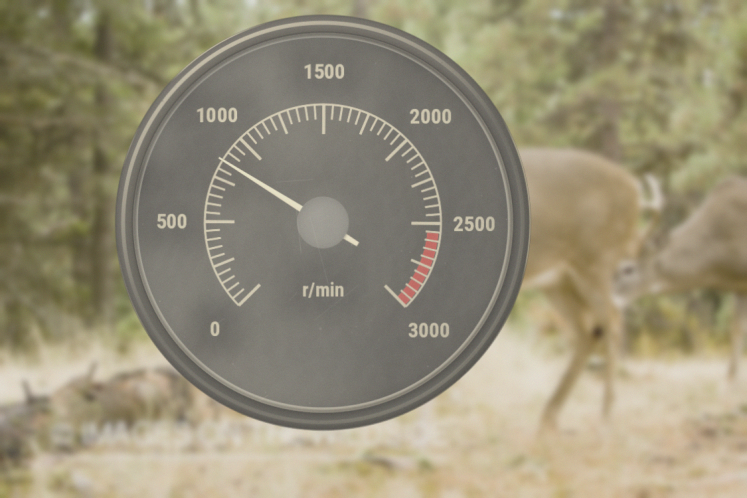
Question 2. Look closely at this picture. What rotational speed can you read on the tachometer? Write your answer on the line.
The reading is 850 rpm
